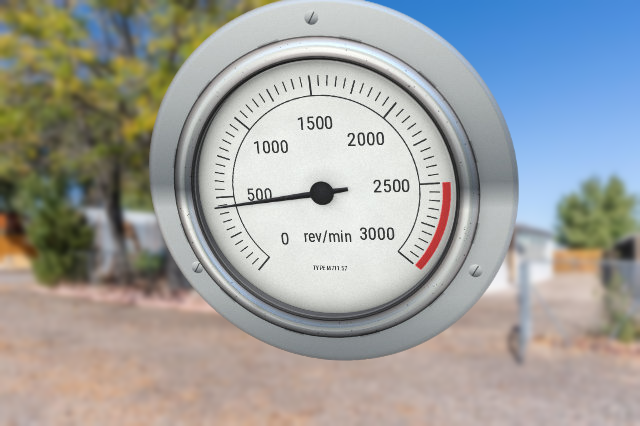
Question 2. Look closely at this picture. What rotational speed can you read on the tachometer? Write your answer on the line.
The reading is 450 rpm
